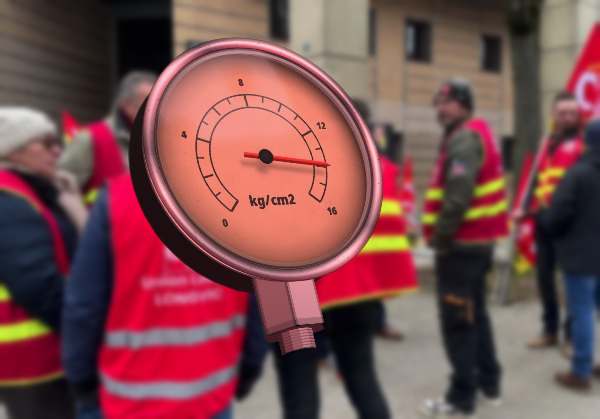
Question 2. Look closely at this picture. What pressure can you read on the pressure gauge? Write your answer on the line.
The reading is 14 kg/cm²
